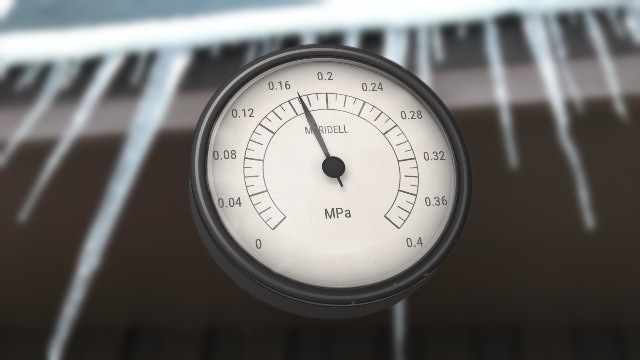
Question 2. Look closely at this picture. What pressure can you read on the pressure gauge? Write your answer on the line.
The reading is 0.17 MPa
